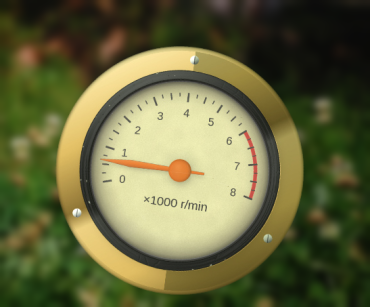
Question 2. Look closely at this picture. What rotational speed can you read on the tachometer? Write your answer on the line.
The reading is 625 rpm
